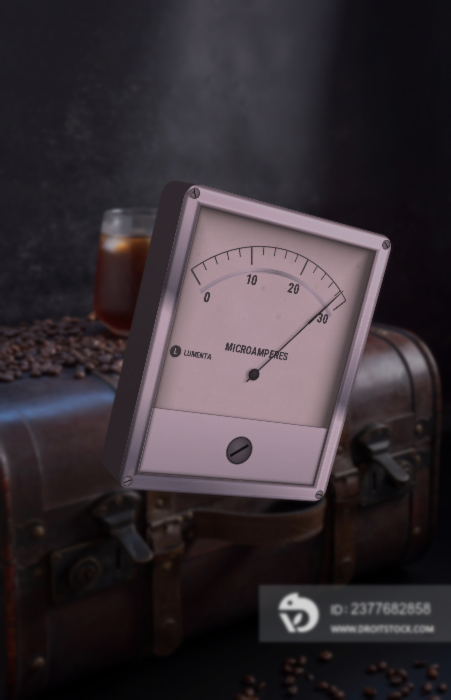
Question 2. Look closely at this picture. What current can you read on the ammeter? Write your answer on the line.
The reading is 28 µA
